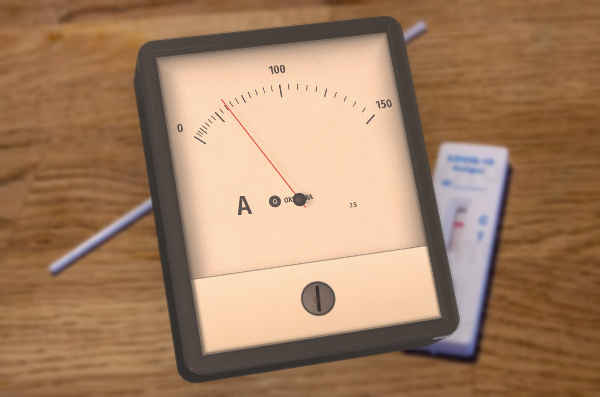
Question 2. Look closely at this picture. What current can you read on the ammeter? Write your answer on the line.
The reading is 60 A
